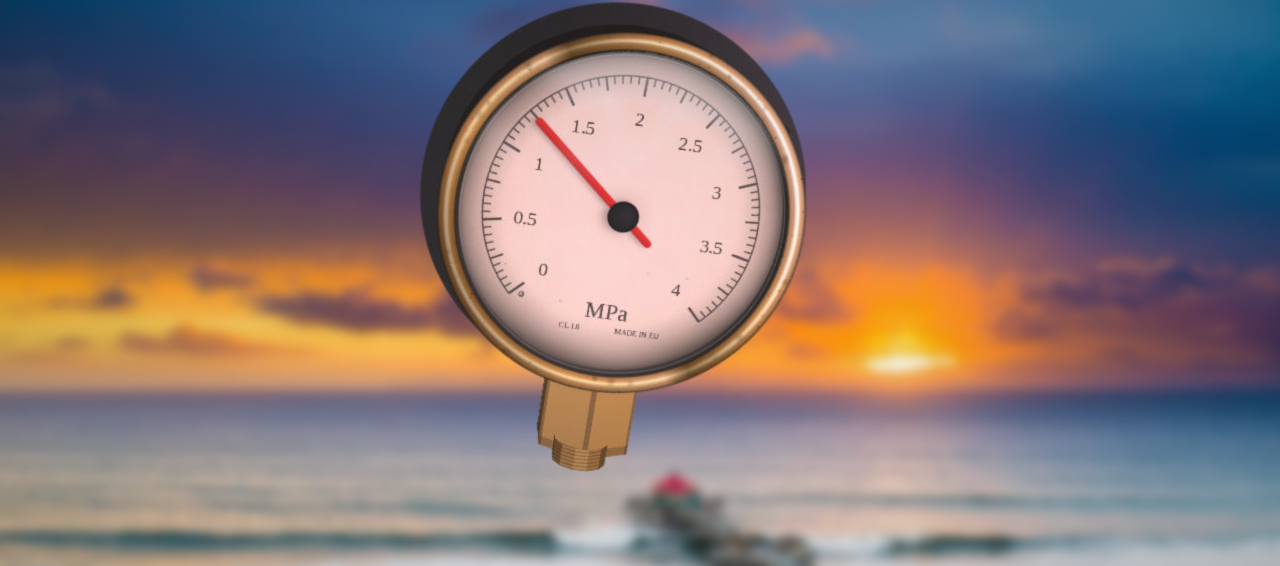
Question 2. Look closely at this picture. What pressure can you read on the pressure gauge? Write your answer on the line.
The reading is 1.25 MPa
